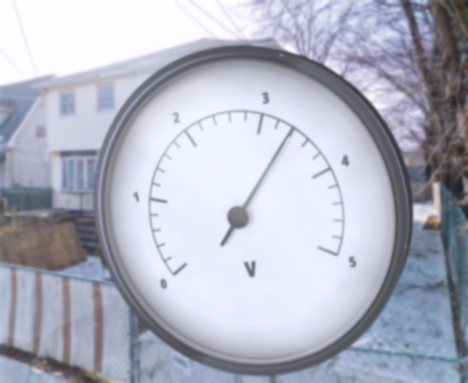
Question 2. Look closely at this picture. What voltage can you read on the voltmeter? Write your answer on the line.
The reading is 3.4 V
